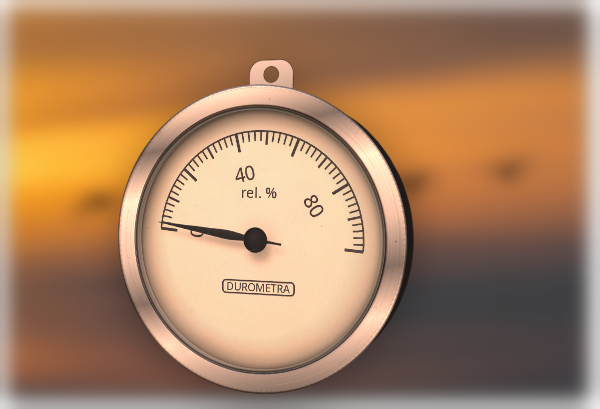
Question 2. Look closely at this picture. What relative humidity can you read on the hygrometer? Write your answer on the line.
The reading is 2 %
